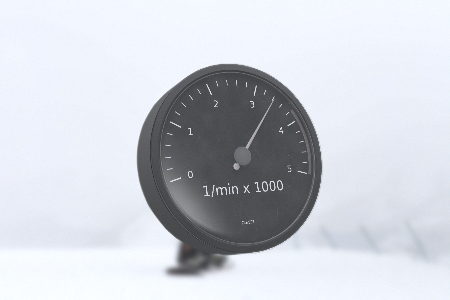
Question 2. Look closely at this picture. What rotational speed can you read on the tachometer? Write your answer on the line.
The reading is 3400 rpm
